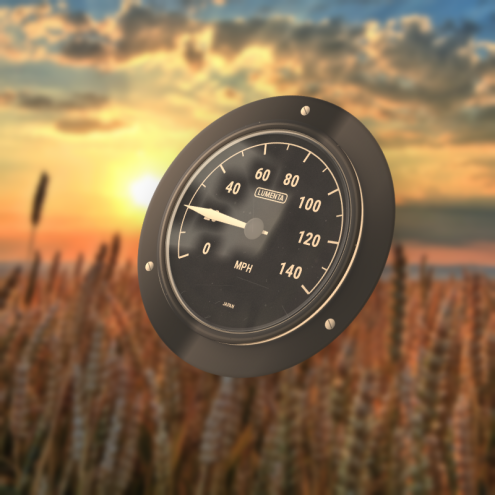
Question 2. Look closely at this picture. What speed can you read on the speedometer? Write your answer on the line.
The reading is 20 mph
